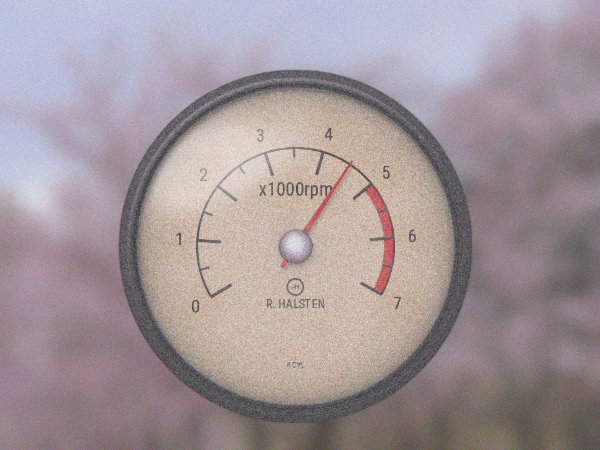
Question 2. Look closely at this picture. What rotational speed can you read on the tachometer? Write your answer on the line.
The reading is 4500 rpm
